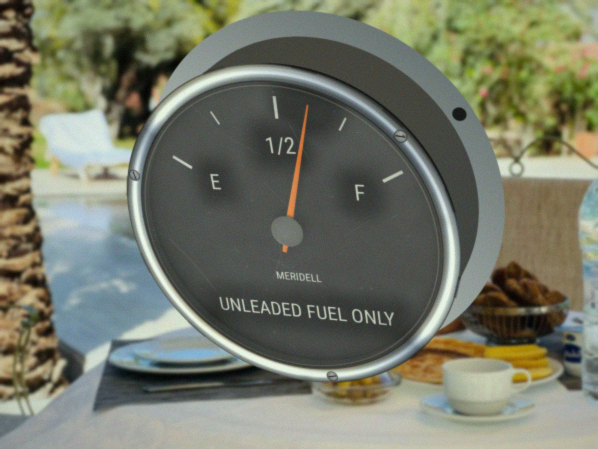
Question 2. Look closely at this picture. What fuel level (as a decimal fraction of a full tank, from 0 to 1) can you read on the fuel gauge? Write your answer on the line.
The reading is 0.625
